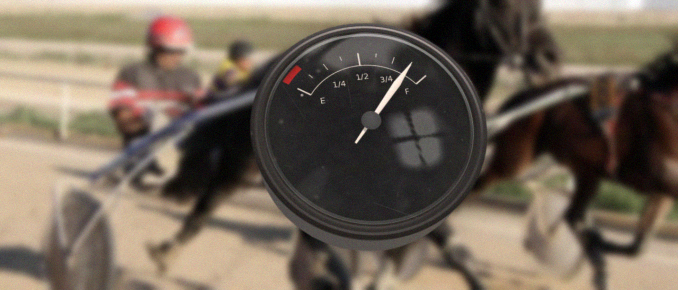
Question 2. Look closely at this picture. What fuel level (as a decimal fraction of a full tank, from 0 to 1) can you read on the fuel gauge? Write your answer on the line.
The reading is 0.875
